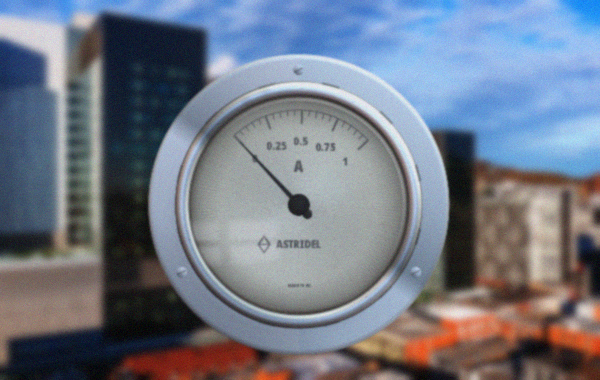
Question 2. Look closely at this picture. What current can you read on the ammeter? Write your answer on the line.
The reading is 0 A
